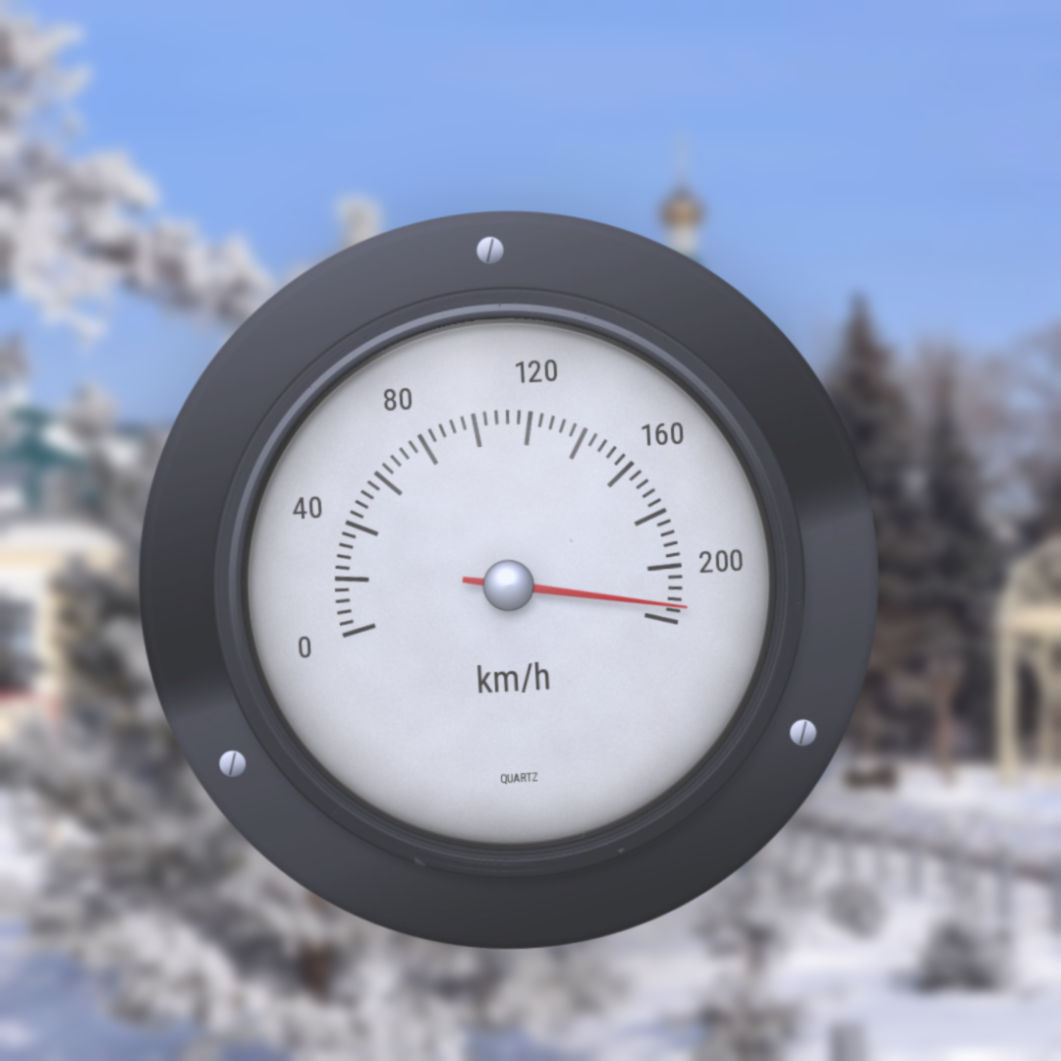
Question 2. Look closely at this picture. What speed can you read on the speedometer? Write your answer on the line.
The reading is 214 km/h
